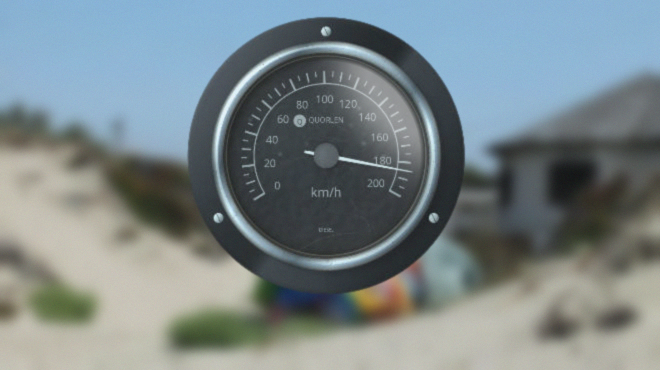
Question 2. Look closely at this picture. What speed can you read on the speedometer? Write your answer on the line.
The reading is 185 km/h
